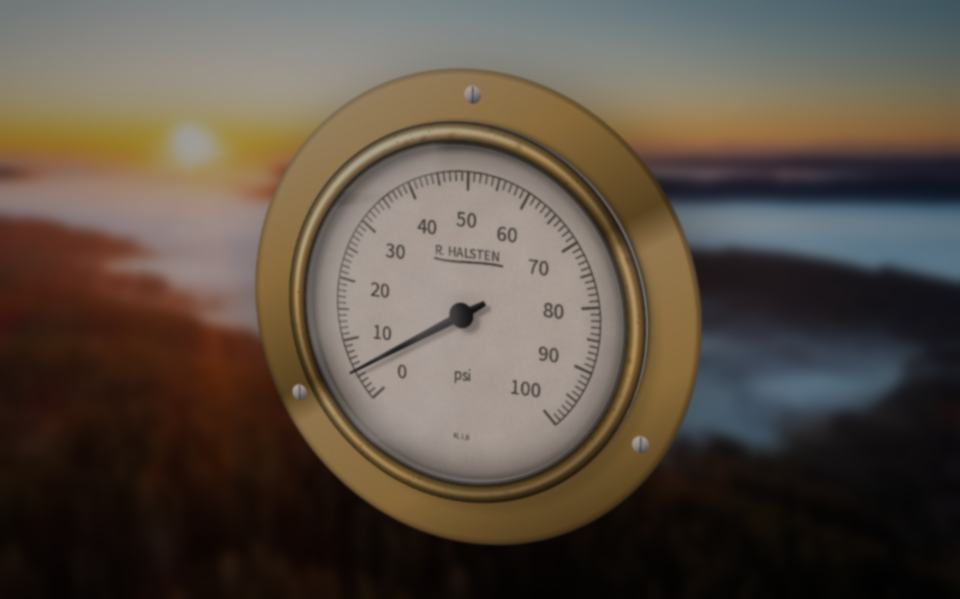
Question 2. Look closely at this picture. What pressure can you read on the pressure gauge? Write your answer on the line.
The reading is 5 psi
